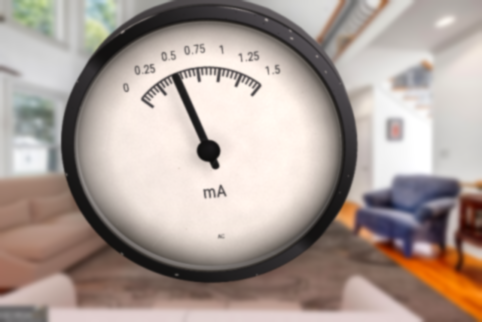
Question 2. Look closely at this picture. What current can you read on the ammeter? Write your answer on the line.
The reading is 0.5 mA
